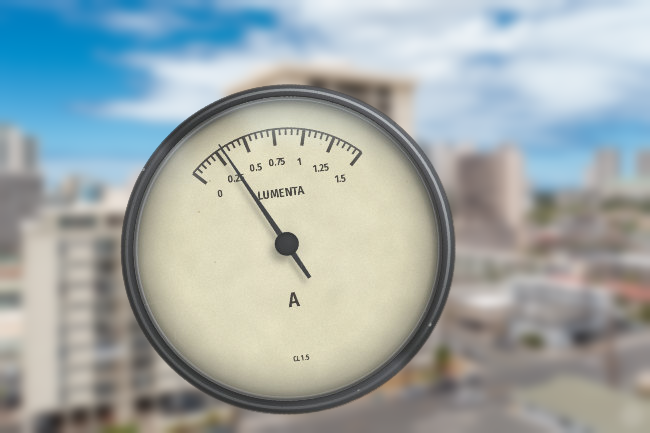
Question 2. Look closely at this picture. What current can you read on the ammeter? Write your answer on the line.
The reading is 0.3 A
